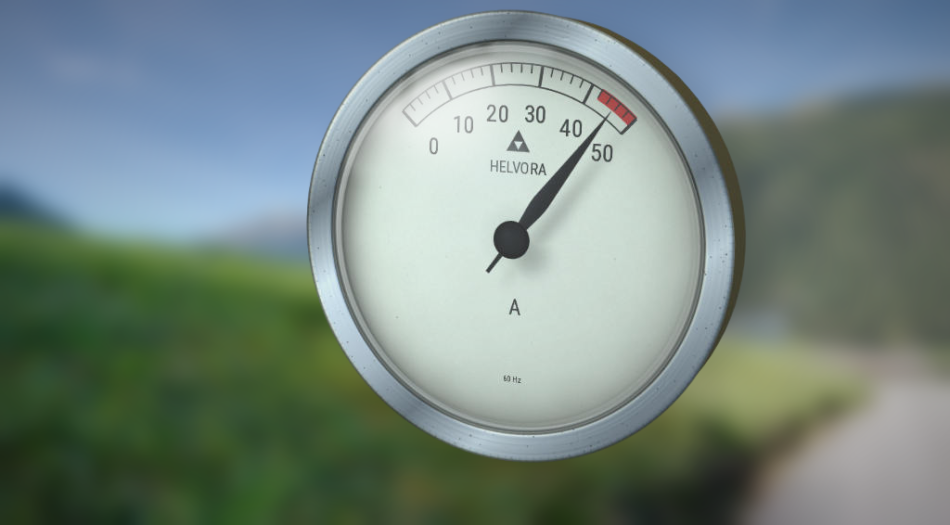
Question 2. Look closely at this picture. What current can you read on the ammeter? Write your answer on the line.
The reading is 46 A
